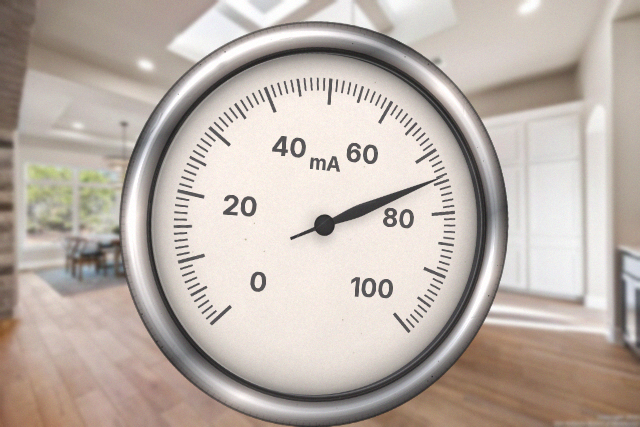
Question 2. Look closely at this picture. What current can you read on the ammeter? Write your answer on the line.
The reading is 74 mA
